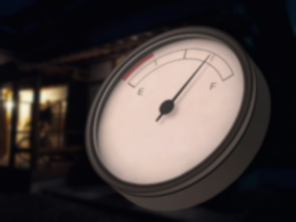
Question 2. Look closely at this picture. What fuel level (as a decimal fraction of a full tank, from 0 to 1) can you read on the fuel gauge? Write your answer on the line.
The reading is 0.75
